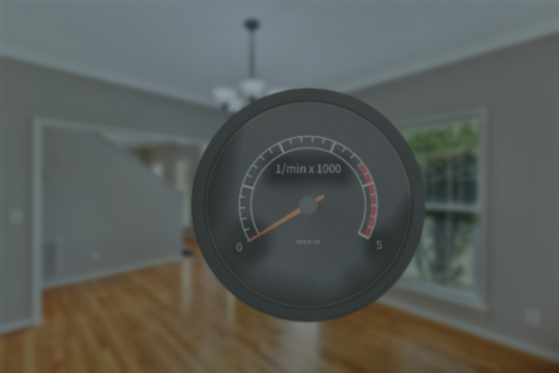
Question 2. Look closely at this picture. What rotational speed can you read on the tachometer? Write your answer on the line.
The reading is 0 rpm
